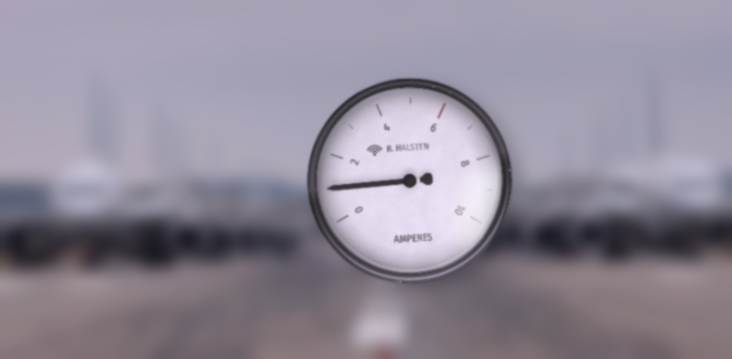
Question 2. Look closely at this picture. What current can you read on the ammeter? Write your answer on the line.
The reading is 1 A
